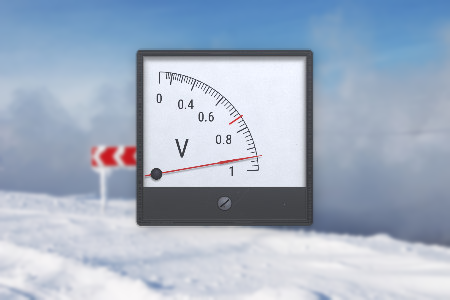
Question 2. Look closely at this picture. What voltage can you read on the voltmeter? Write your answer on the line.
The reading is 0.94 V
